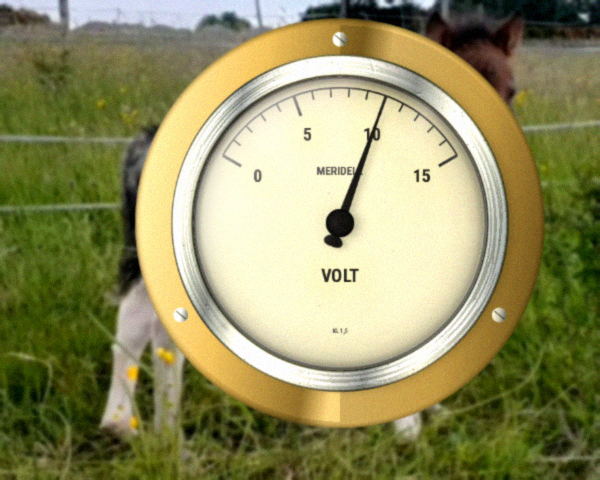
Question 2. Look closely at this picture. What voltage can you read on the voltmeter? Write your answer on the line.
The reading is 10 V
